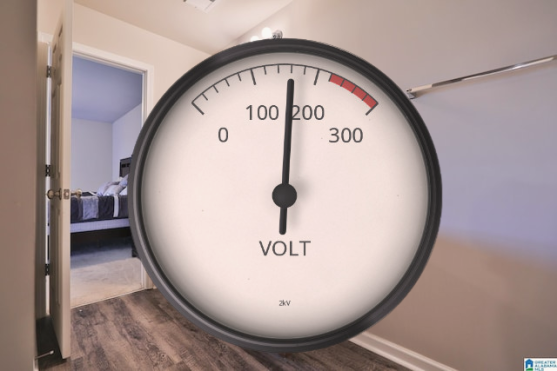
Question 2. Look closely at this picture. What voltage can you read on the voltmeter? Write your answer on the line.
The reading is 160 V
